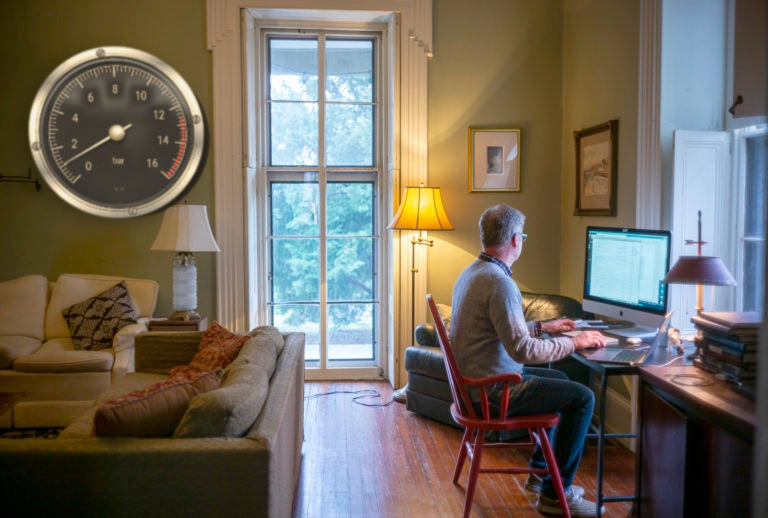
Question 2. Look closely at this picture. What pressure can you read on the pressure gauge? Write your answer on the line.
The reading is 1 bar
